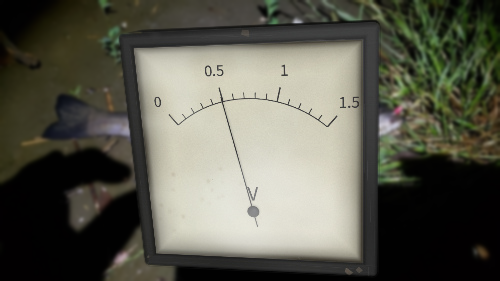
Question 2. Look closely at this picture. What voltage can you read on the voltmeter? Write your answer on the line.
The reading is 0.5 V
